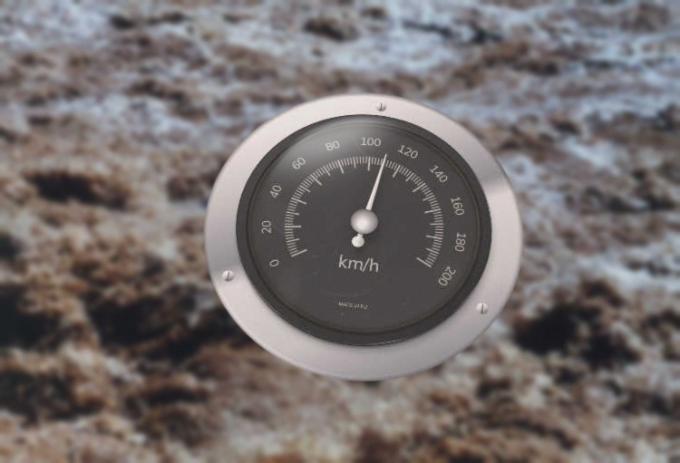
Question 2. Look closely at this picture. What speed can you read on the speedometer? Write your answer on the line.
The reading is 110 km/h
